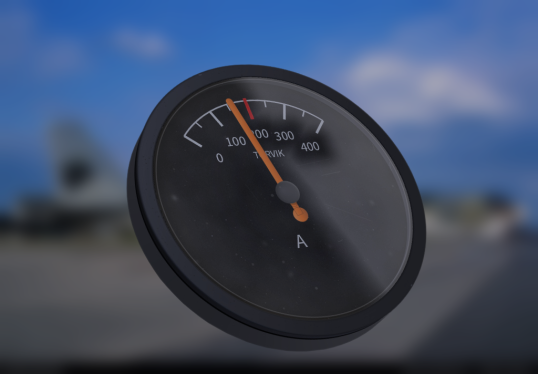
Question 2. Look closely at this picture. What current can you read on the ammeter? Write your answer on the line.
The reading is 150 A
